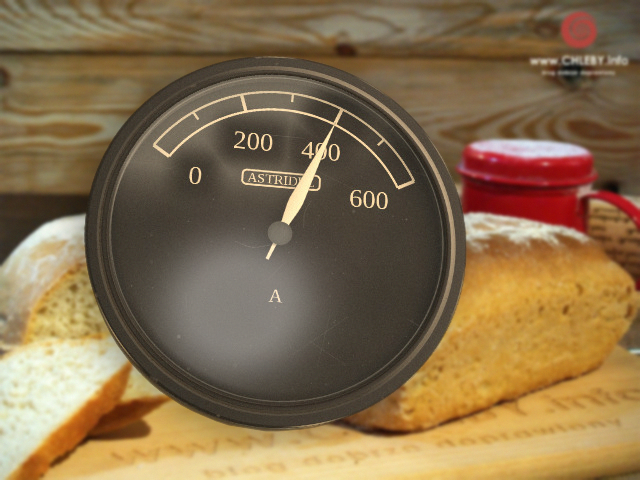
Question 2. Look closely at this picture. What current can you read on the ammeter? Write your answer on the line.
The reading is 400 A
